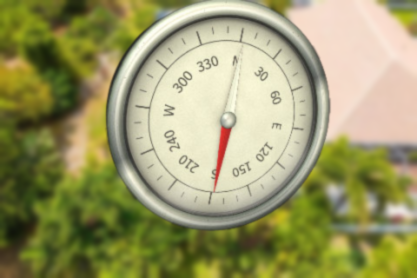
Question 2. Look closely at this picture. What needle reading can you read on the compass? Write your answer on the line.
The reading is 180 °
